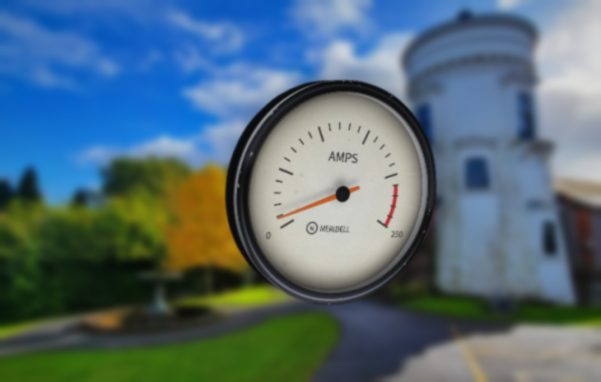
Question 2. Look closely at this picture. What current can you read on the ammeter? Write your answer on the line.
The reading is 10 A
